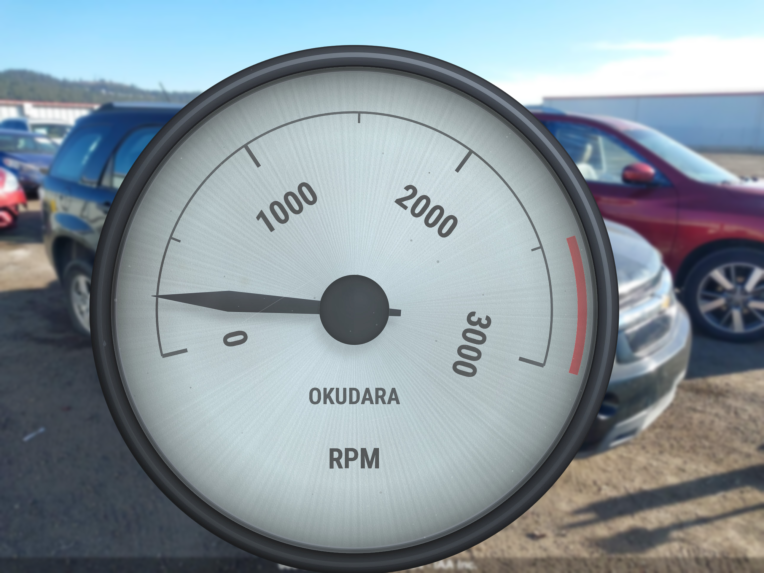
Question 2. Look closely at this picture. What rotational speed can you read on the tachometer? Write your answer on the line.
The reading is 250 rpm
